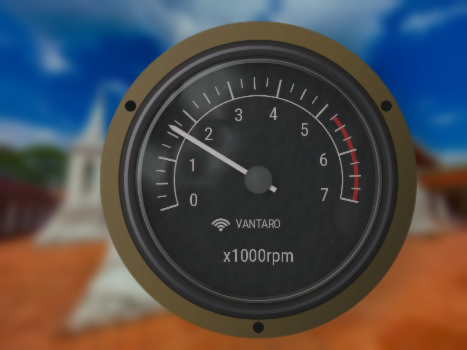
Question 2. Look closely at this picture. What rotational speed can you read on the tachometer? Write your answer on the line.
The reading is 1625 rpm
